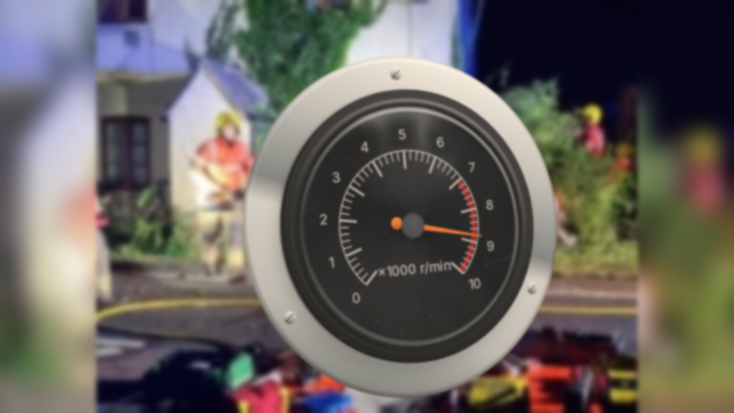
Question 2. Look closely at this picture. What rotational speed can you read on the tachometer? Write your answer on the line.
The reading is 8800 rpm
